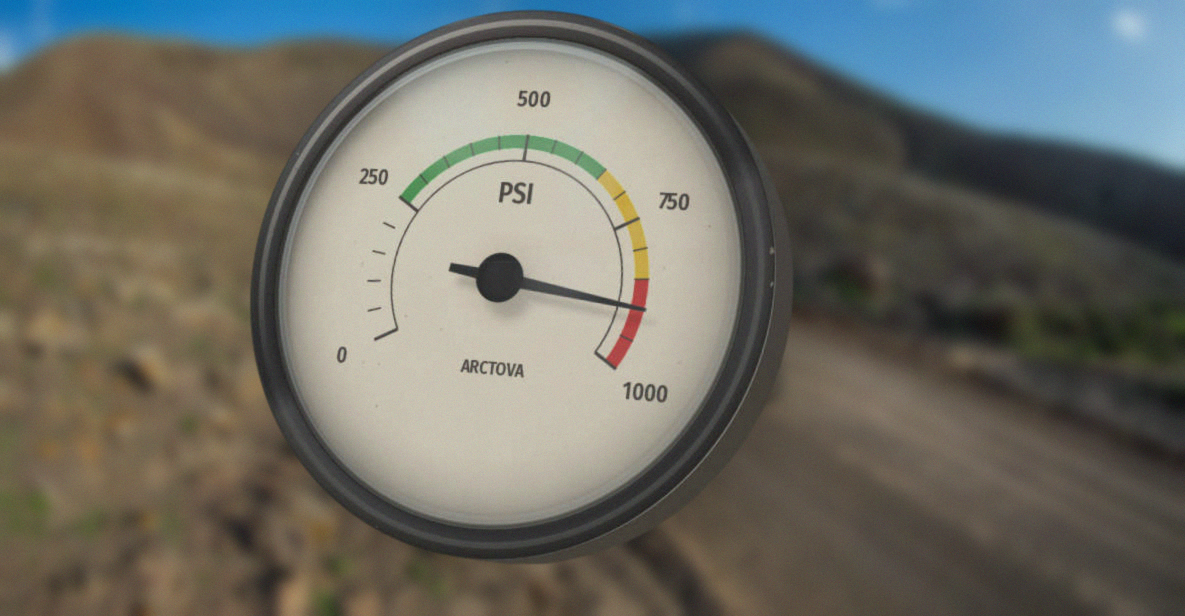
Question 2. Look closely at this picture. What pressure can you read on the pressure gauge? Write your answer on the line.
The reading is 900 psi
